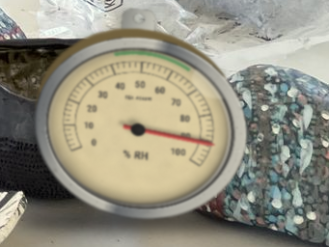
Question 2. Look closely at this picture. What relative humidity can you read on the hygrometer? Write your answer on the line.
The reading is 90 %
